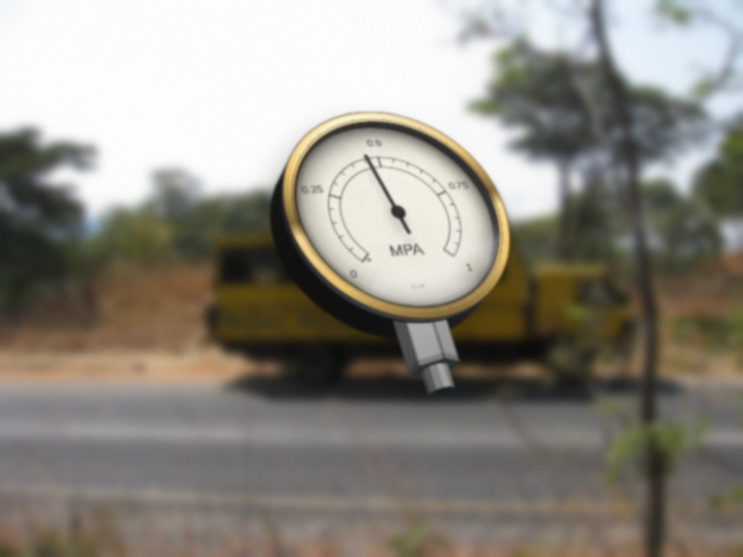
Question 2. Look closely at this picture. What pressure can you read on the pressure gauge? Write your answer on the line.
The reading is 0.45 MPa
